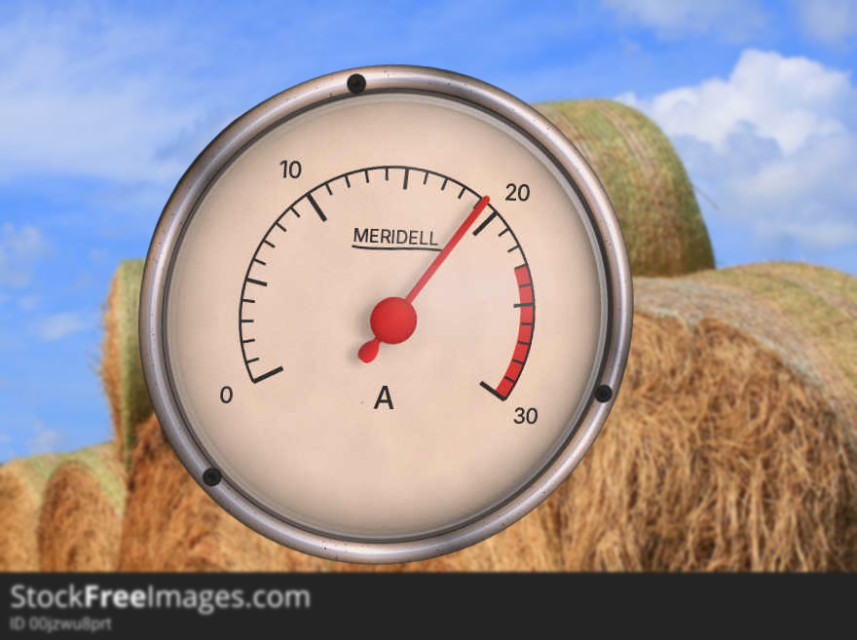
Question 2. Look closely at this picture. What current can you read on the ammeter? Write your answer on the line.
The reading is 19 A
